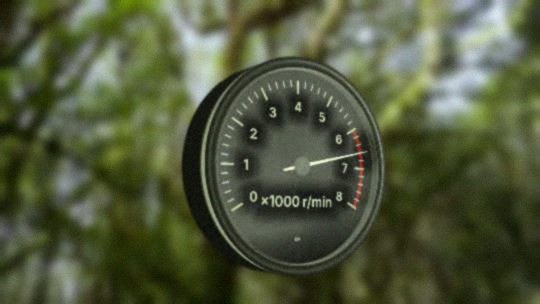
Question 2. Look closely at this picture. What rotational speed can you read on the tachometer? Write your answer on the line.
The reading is 6600 rpm
